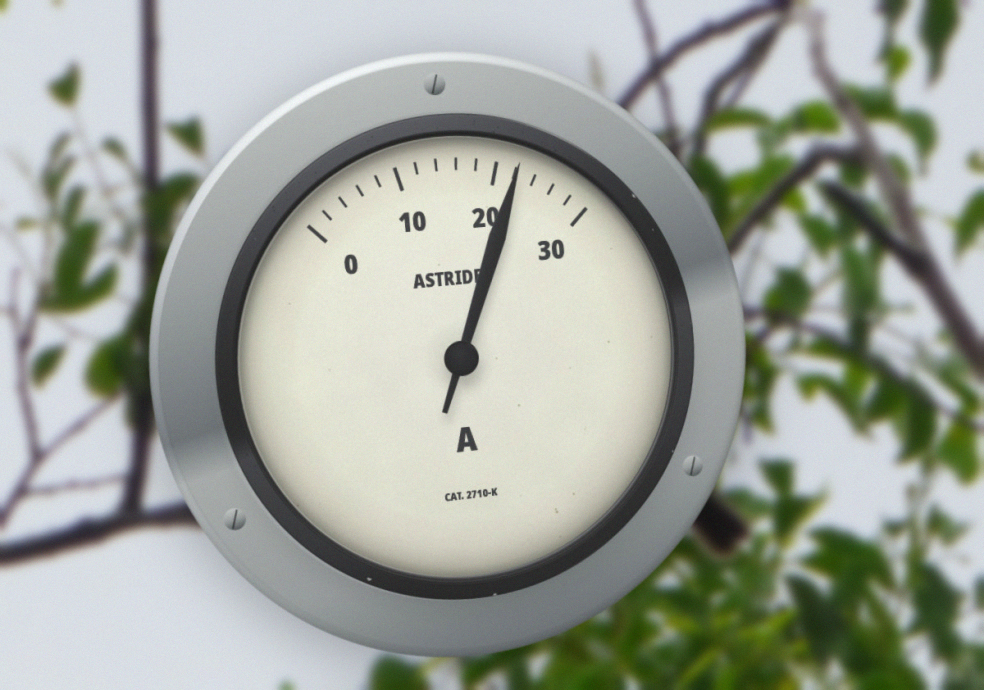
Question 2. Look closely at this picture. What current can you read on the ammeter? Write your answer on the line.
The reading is 22 A
